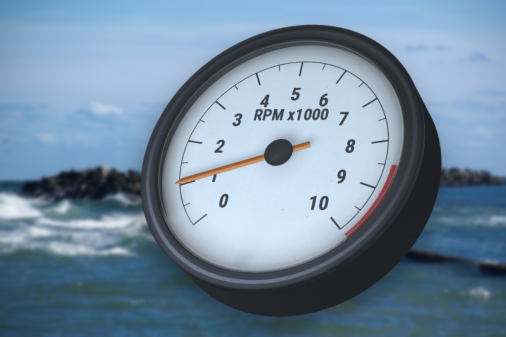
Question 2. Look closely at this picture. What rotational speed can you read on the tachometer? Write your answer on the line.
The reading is 1000 rpm
